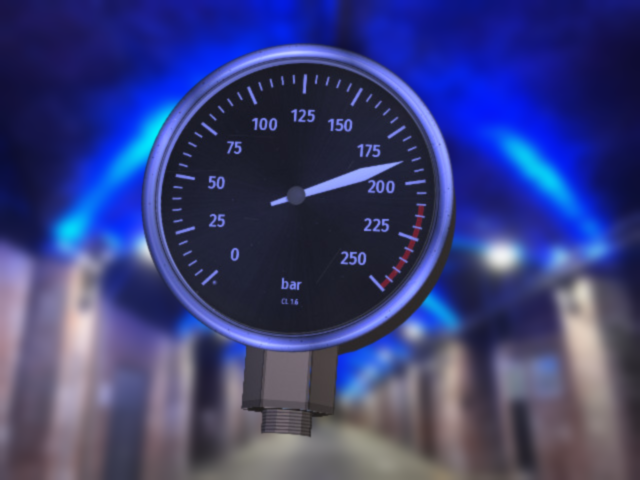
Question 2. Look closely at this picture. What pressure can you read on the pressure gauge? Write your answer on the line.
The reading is 190 bar
